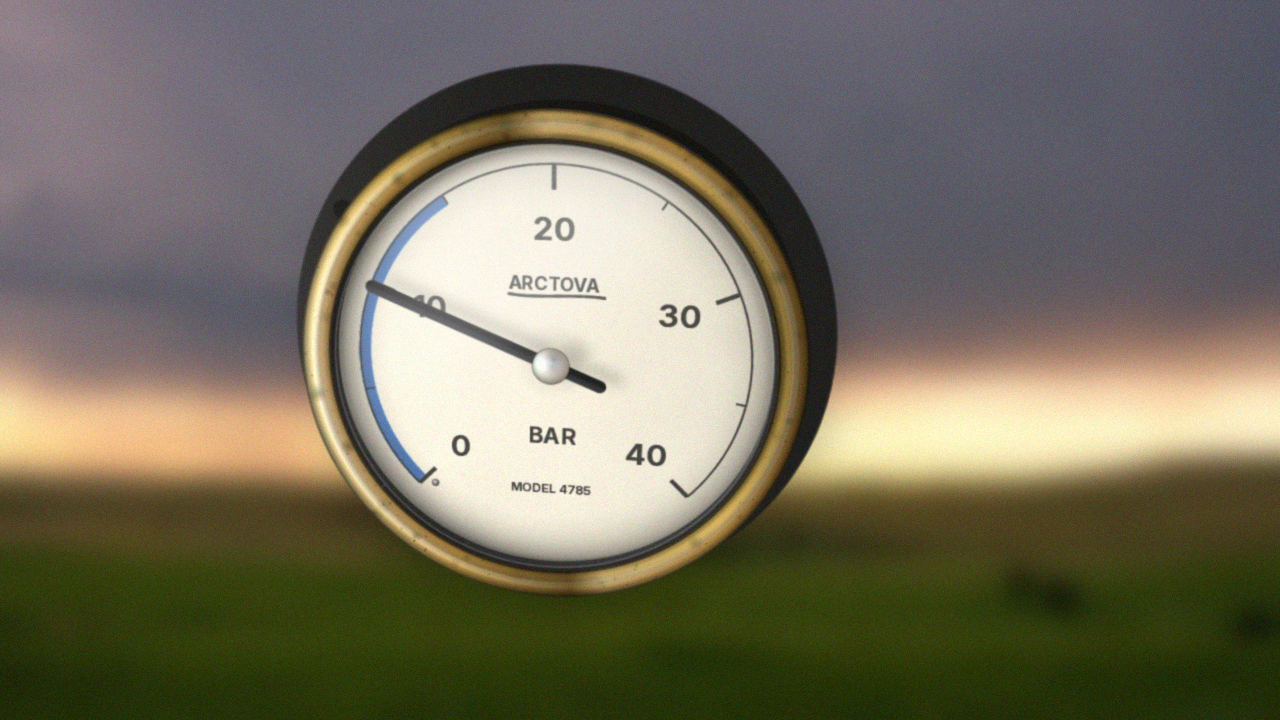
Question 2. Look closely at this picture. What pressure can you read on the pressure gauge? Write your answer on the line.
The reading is 10 bar
